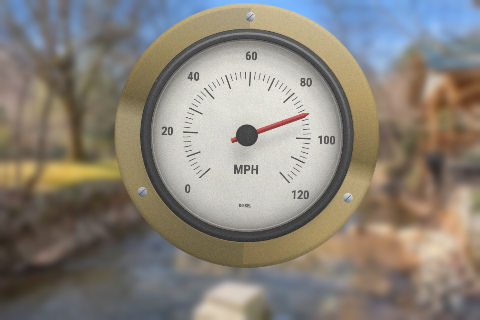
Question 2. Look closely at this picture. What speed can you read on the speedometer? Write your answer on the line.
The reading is 90 mph
